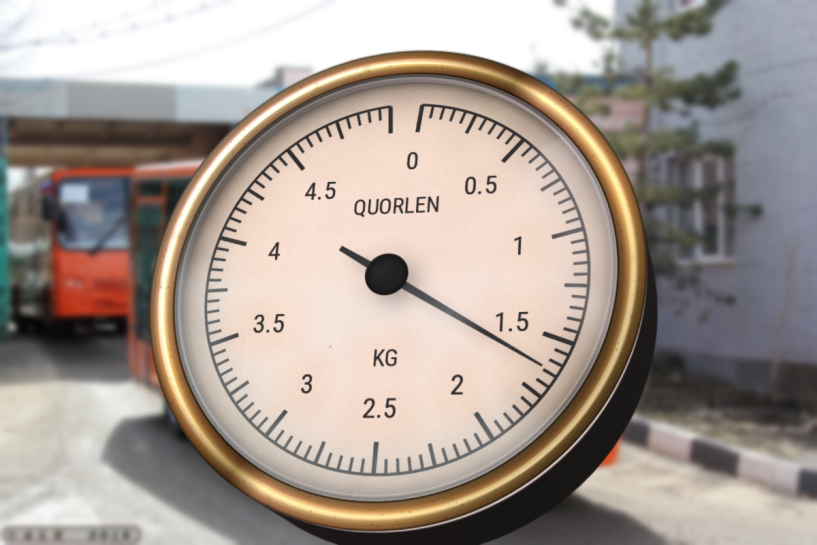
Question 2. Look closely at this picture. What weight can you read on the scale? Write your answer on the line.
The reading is 1.65 kg
